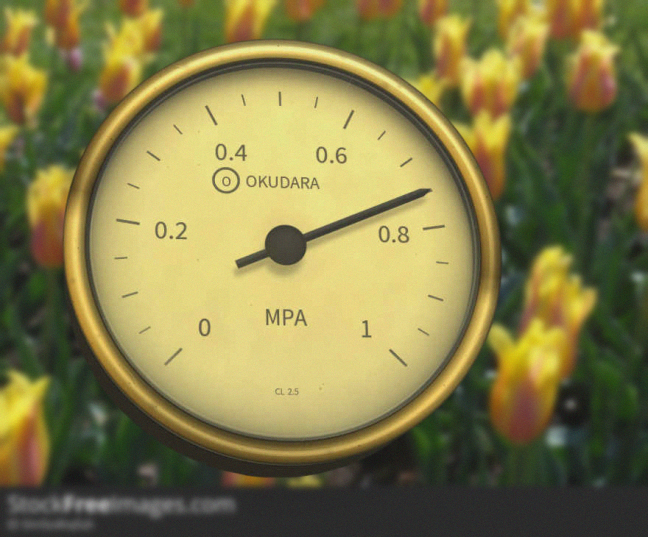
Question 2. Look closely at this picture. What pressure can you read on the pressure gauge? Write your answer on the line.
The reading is 0.75 MPa
